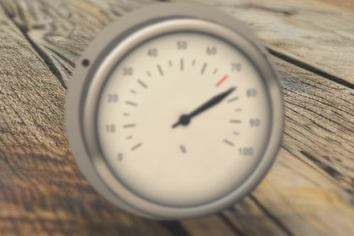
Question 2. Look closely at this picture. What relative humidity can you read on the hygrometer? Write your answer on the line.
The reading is 75 %
